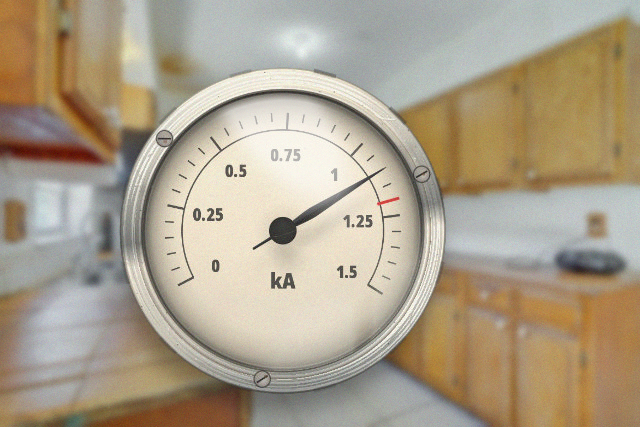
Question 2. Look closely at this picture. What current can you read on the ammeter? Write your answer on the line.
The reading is 1.1 kA
